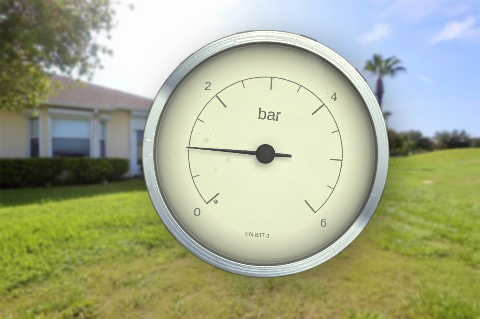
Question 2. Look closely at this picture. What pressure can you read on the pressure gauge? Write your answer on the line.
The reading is 1 bar
